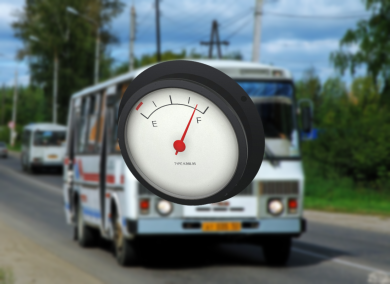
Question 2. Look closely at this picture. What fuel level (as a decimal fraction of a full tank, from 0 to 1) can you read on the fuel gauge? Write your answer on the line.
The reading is 0.875
